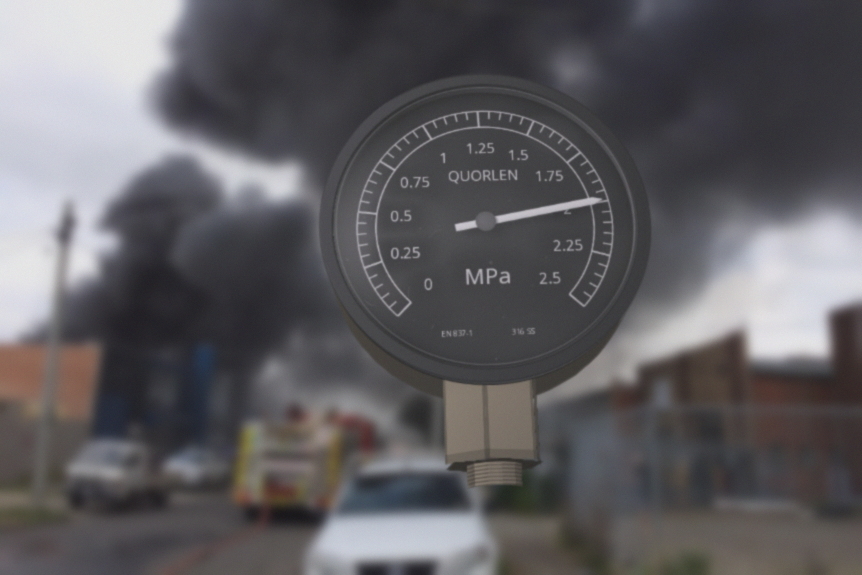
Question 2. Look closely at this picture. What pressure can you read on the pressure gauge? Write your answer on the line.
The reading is 2 MPa
